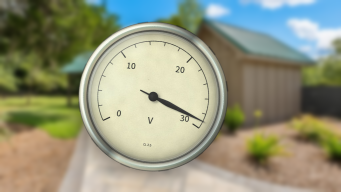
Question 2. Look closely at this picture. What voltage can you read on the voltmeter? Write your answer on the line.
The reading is 29 V
